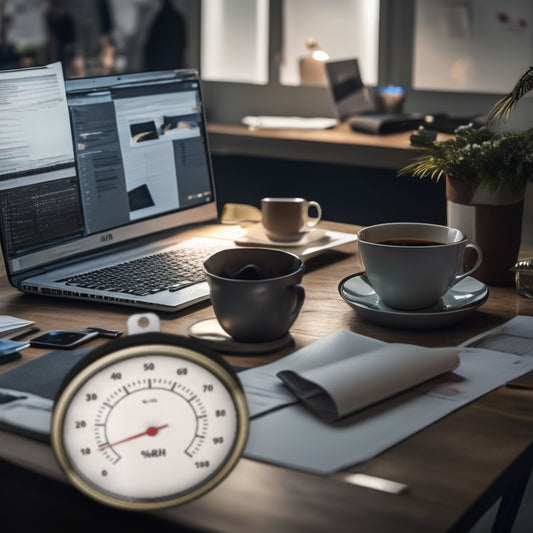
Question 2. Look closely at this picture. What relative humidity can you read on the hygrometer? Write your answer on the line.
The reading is 10 %
